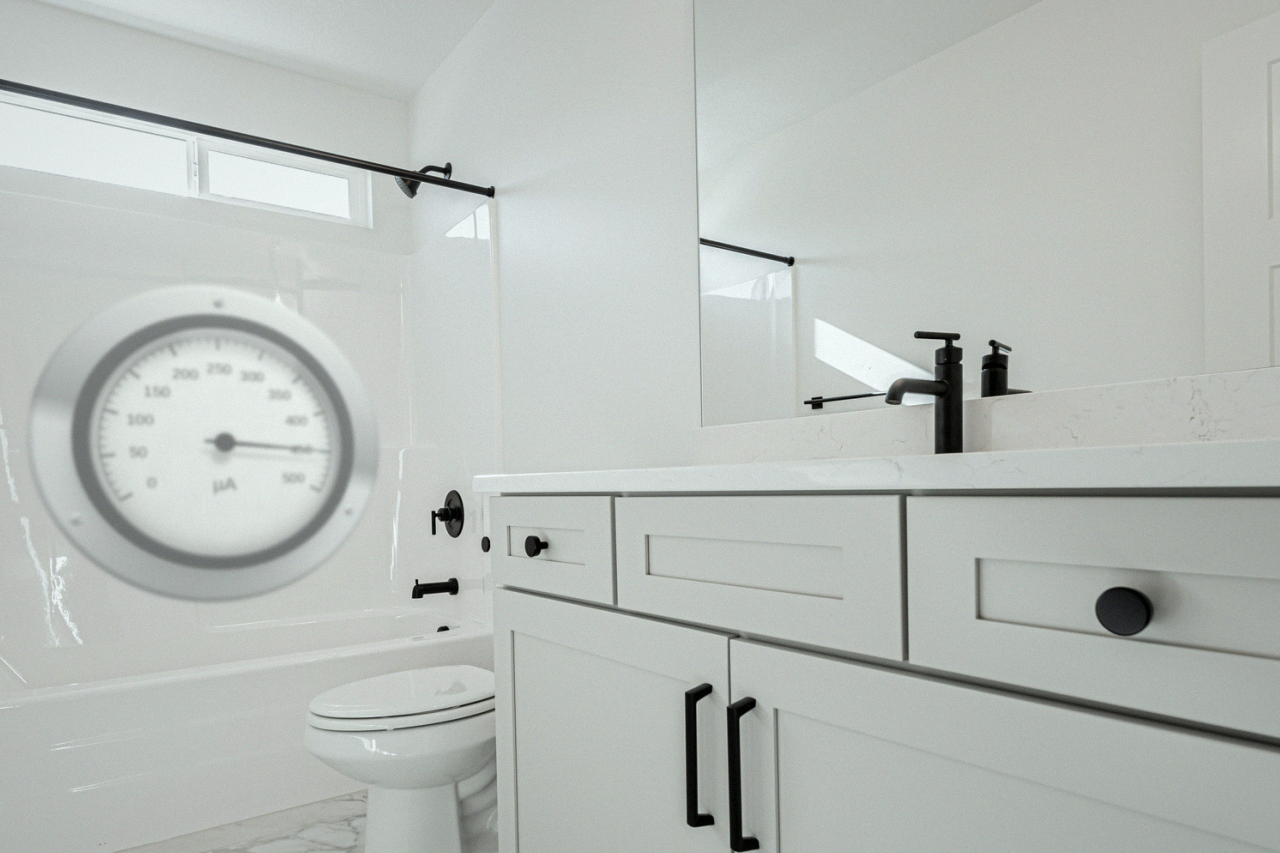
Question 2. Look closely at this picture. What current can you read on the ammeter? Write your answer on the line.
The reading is 450 µA
